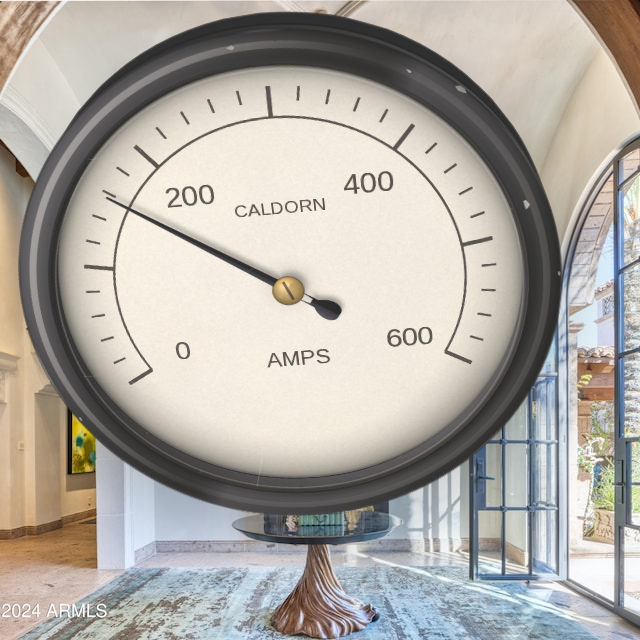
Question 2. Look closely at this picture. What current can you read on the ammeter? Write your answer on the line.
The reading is 160 A
